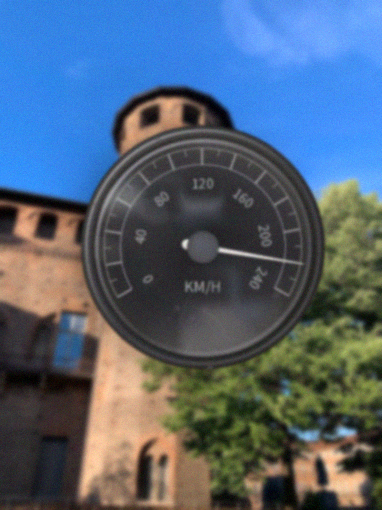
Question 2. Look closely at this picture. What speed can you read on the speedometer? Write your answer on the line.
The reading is 220 km/h
